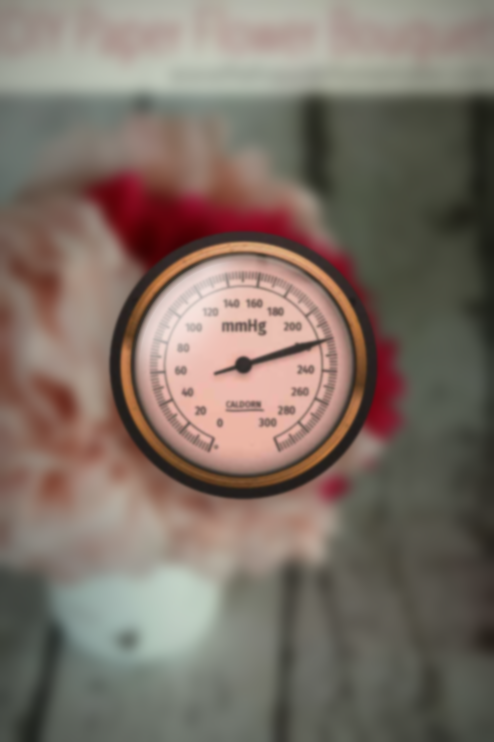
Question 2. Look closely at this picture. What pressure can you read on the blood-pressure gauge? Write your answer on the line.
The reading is 220 mmHg
